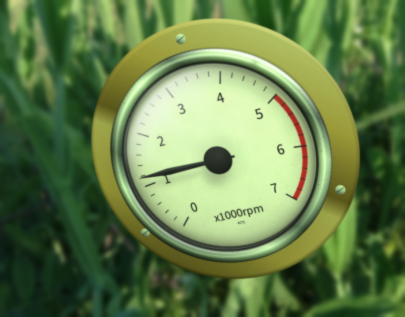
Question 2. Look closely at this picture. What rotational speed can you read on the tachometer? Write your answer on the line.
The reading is 1200 rpm
